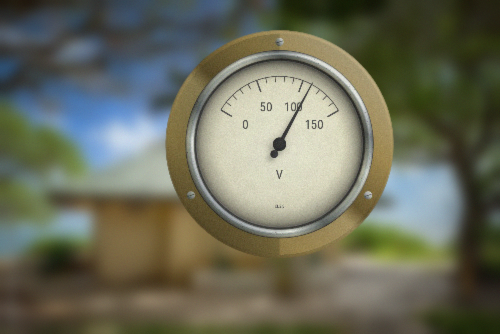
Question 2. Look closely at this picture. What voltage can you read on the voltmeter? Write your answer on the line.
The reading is 110 V
